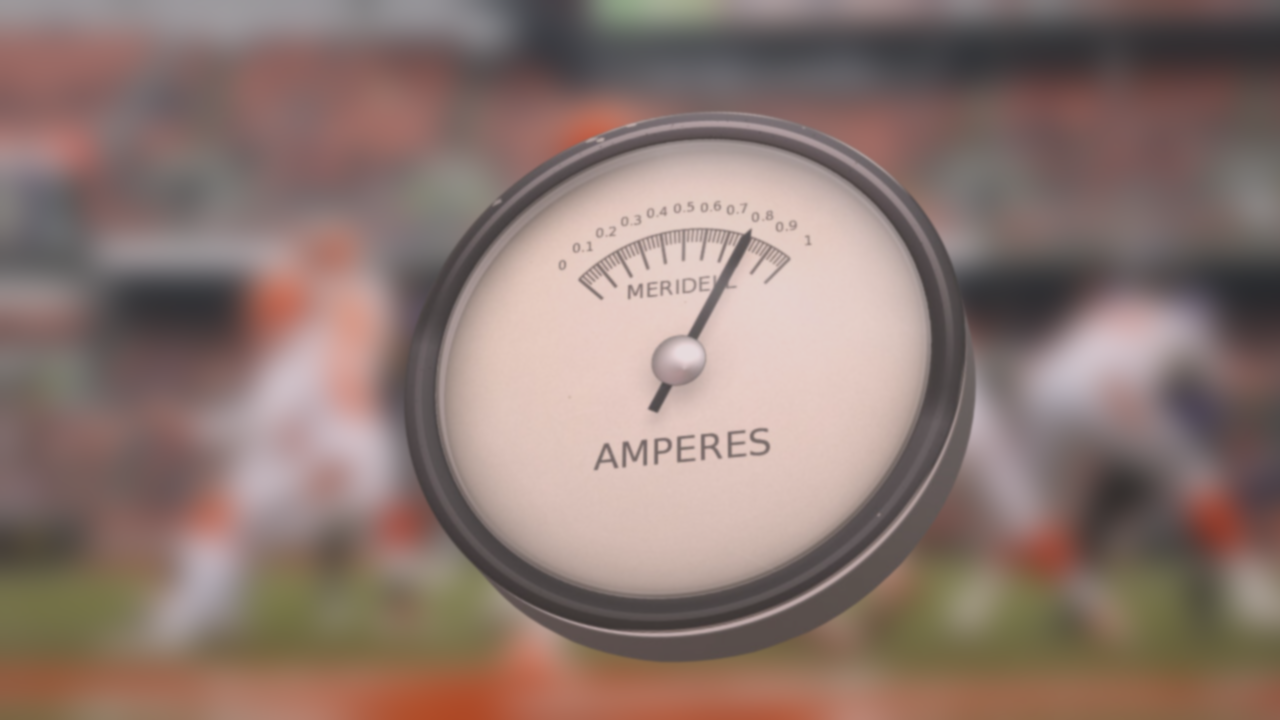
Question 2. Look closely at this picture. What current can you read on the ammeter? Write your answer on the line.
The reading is 0.8 A
